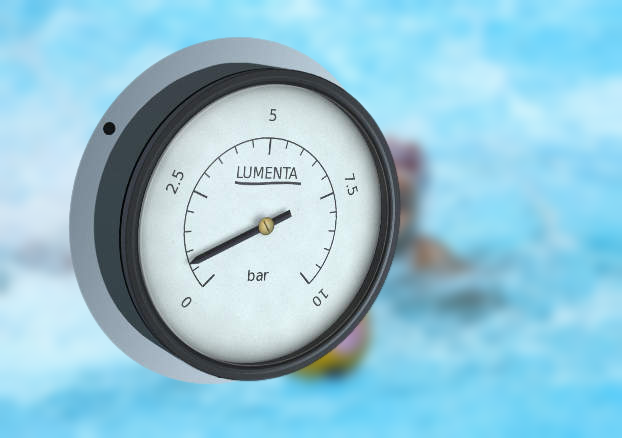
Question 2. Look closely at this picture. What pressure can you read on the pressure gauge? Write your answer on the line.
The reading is 0.75 bar
